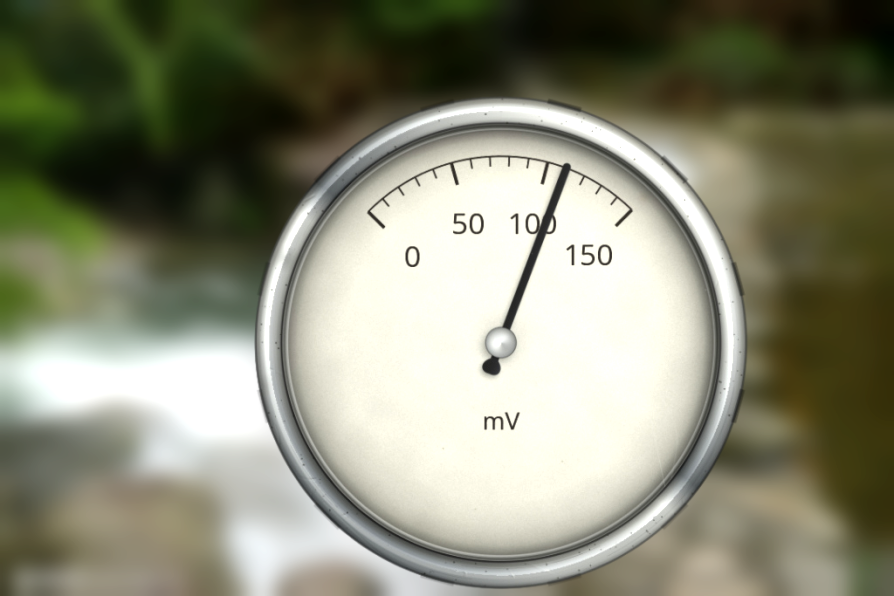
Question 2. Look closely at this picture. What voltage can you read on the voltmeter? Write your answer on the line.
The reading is 110 mV
